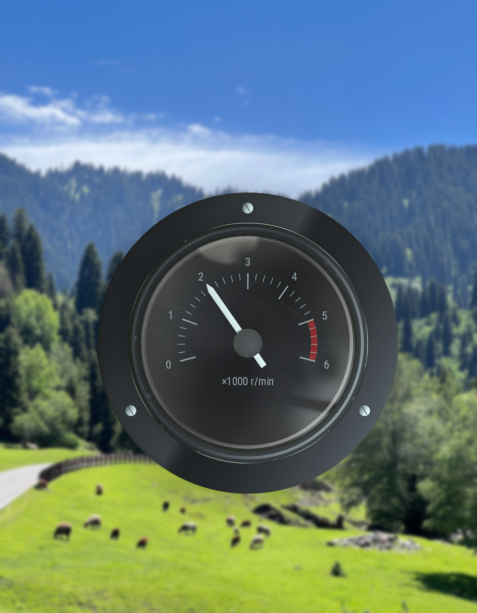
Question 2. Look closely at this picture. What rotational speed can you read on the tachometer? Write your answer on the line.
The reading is 2000 rpm
